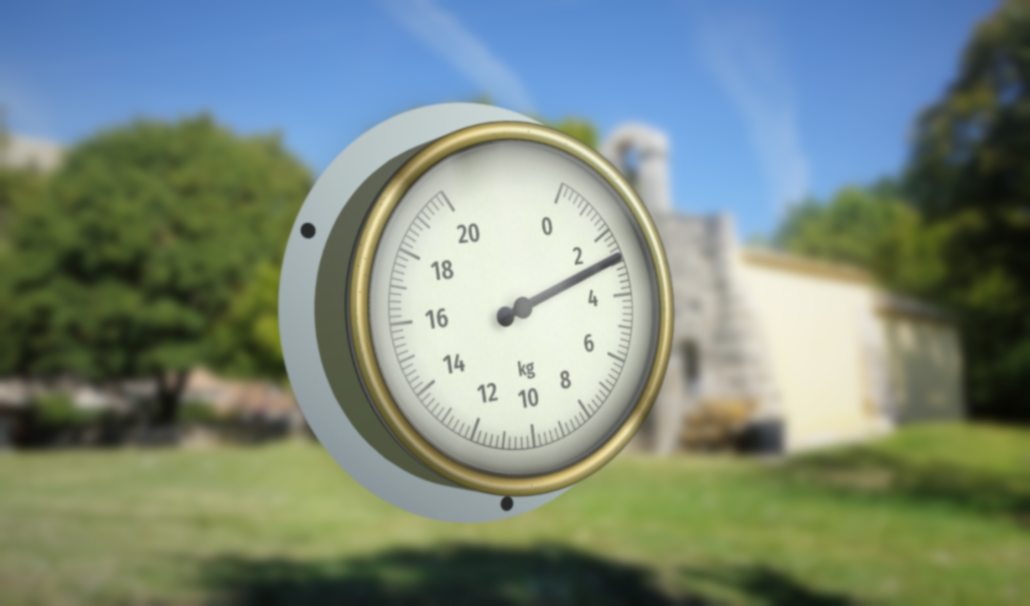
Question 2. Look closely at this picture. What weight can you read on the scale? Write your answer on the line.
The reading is 2.8 kg
